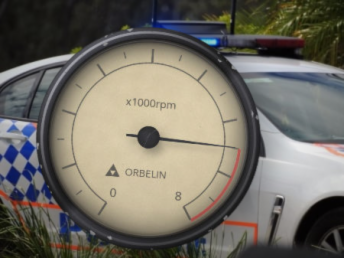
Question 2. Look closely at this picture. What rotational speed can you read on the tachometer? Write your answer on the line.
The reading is 6500 rpm
